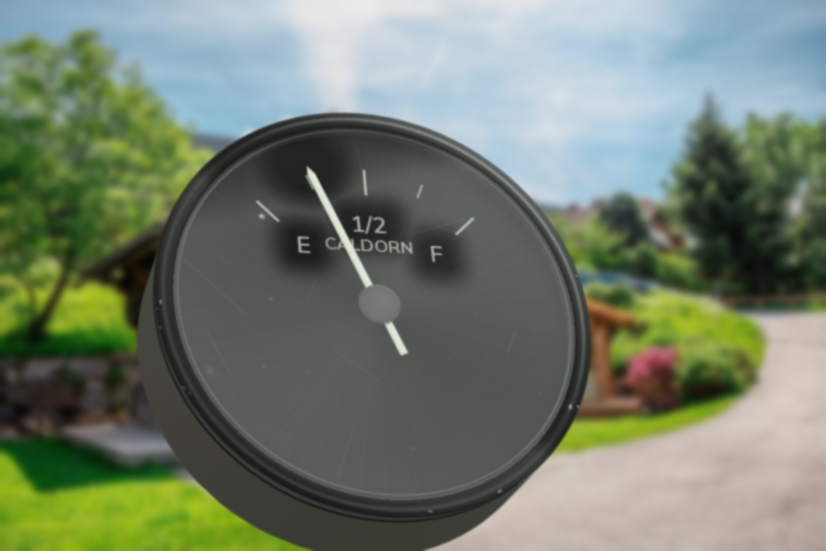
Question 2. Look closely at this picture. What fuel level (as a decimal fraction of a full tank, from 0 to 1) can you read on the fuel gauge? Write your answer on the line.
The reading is 0.25
